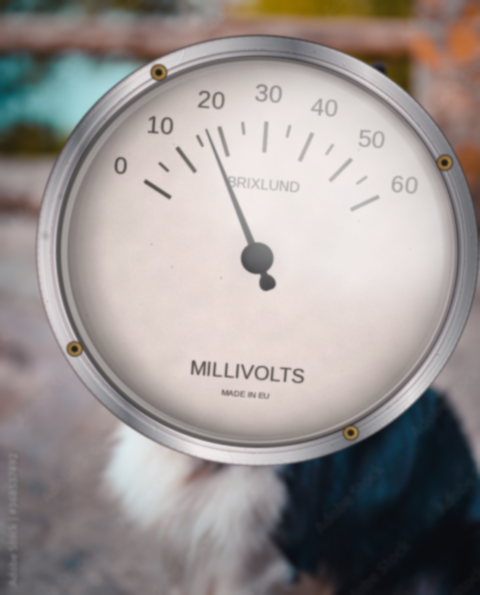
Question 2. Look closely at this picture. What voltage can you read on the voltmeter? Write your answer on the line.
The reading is 17.5 mV
